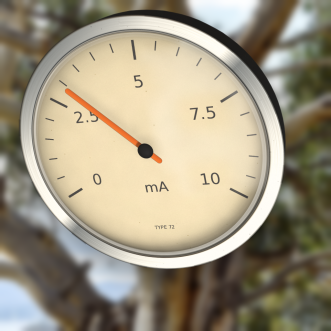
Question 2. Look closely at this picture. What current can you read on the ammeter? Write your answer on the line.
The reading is 3 mA
